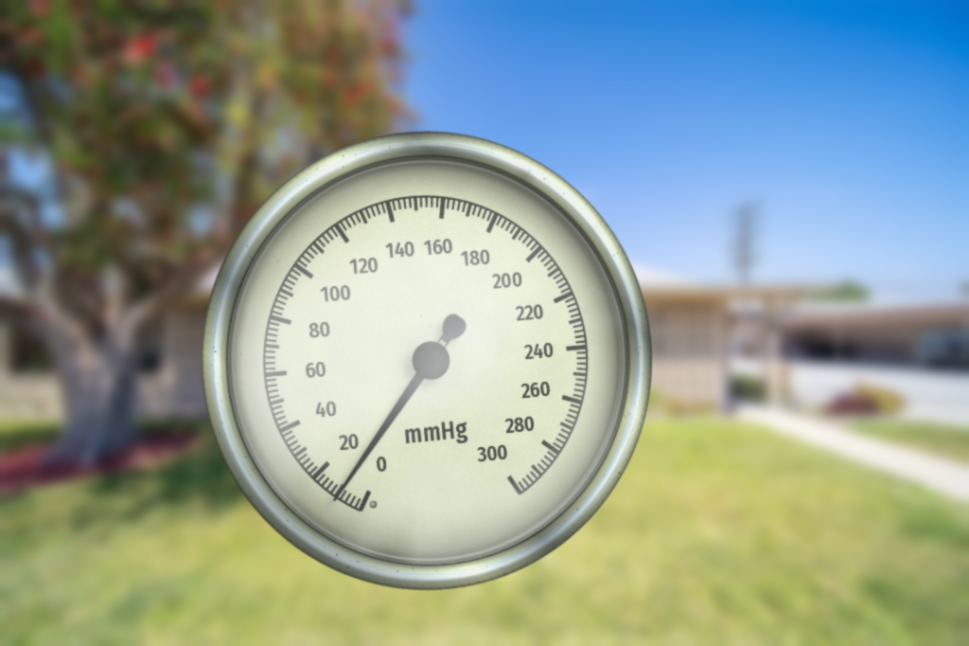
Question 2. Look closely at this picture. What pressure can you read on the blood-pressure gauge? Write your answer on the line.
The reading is 10 mmHg
